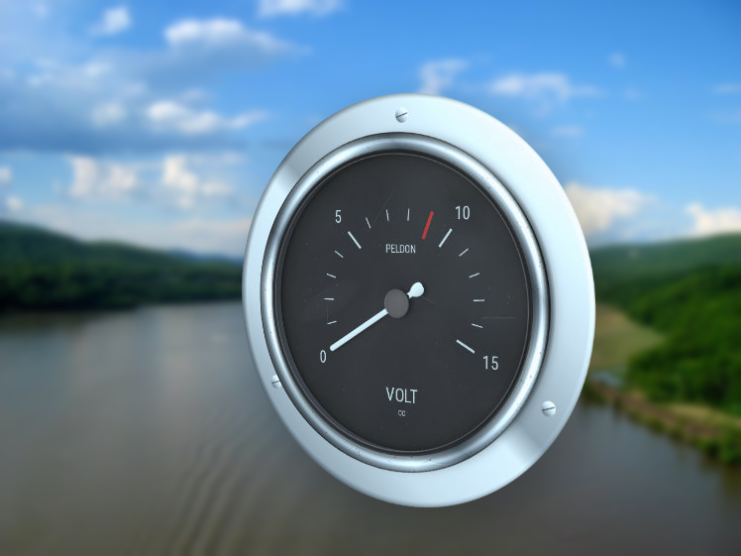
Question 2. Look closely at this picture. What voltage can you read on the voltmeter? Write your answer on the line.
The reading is 0 V
